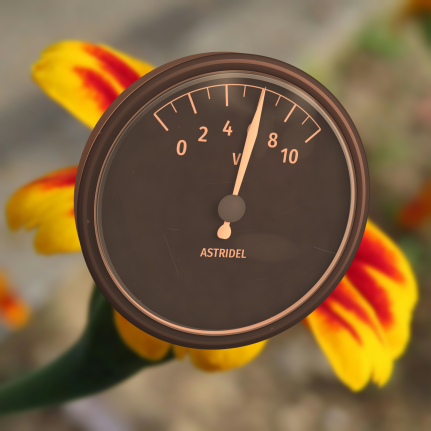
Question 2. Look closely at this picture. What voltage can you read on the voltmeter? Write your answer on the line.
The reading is 6 V
